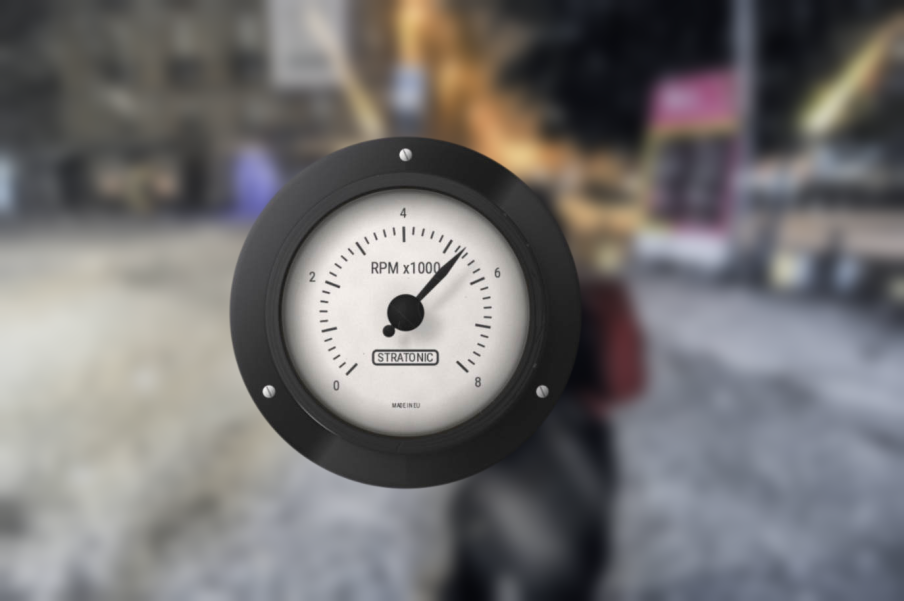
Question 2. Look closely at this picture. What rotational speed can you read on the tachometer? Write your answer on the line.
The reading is 5300 rpm
